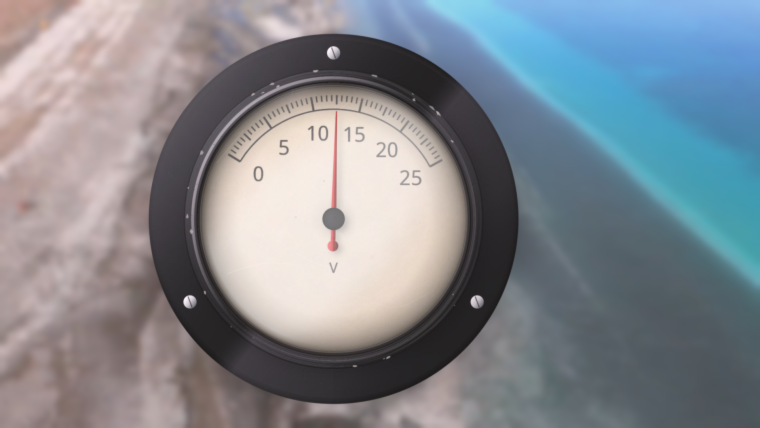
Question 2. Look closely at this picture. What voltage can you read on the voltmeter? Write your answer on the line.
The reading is 12.5 V
